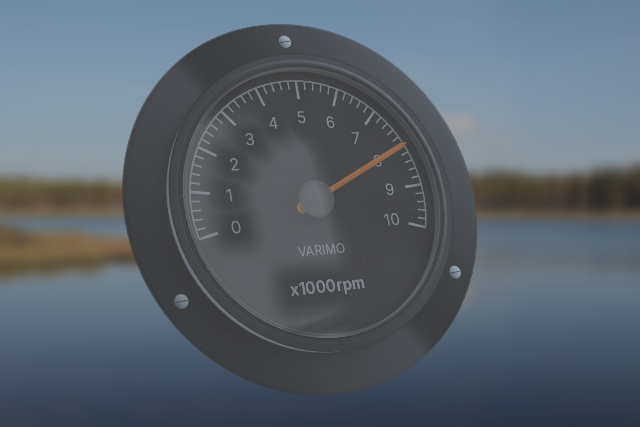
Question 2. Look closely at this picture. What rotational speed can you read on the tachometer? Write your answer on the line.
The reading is 8000 rpm
